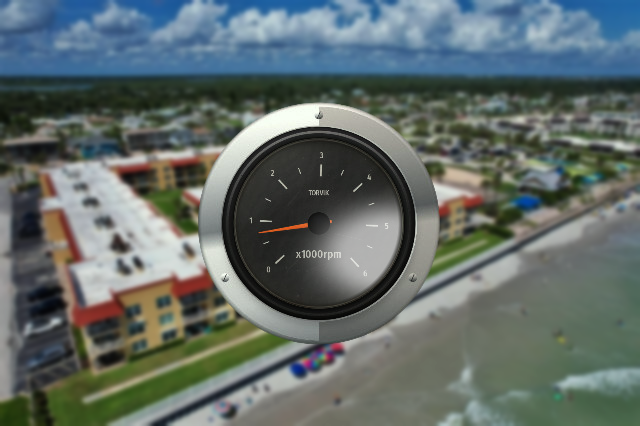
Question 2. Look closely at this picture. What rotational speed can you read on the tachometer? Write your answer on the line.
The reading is 750 rpm
